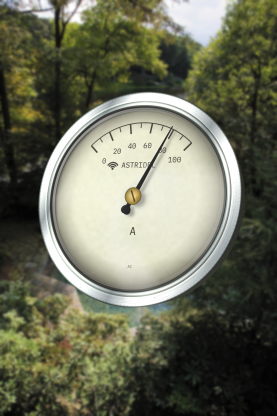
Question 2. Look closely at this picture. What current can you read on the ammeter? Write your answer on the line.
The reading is 80 A
